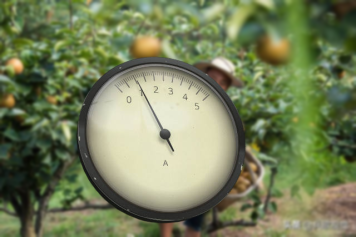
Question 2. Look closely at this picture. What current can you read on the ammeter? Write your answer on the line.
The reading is 1 A
